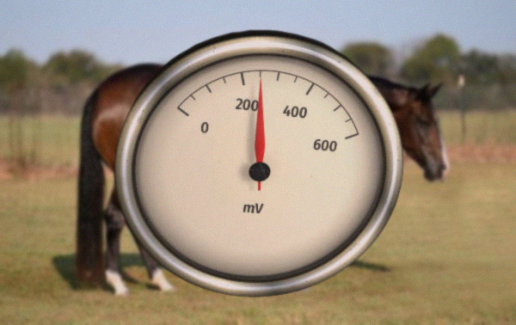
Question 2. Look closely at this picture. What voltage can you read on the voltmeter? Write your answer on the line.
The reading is 250 mV
